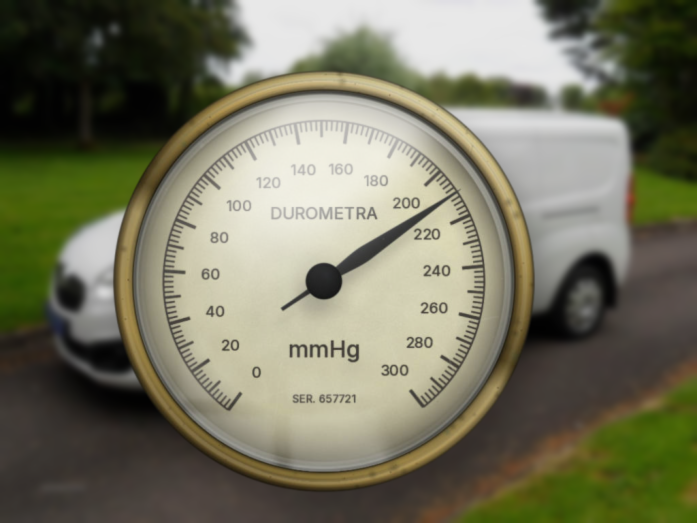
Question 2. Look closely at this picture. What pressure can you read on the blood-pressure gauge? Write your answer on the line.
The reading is 210 mmHg
